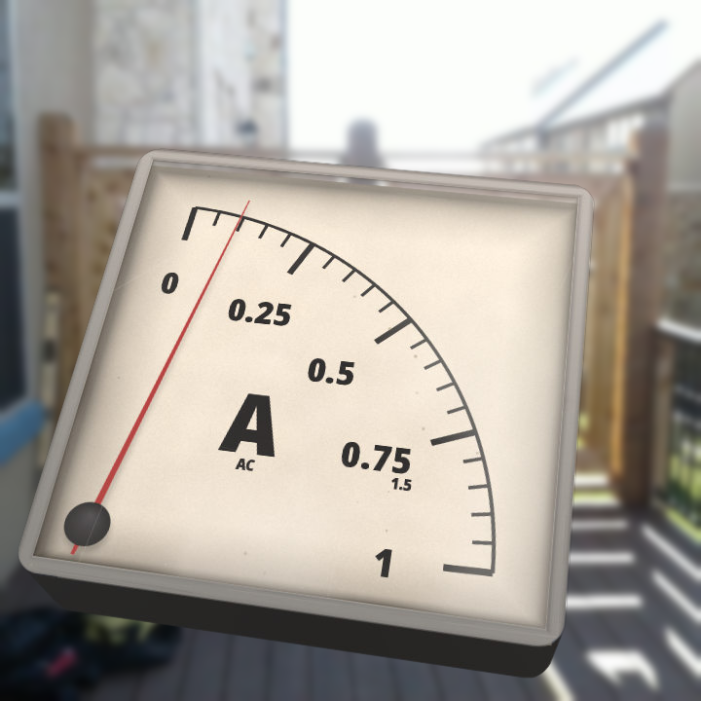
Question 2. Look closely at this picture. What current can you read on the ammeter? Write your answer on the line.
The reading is 0.1 A
